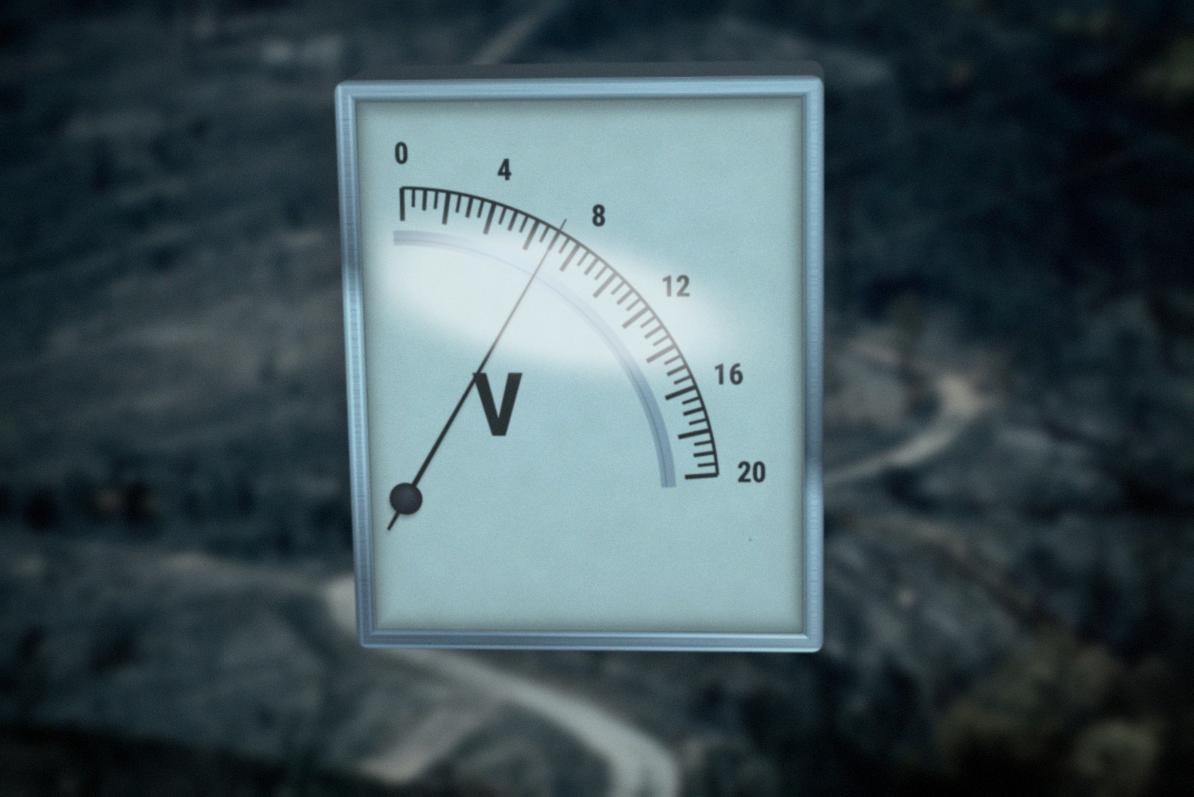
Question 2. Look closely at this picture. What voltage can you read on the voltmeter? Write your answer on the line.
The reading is 7 V
